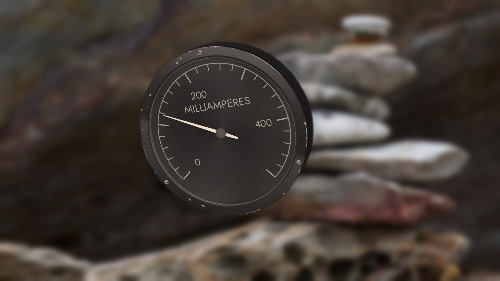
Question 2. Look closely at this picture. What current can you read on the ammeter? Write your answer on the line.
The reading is 120 mA
